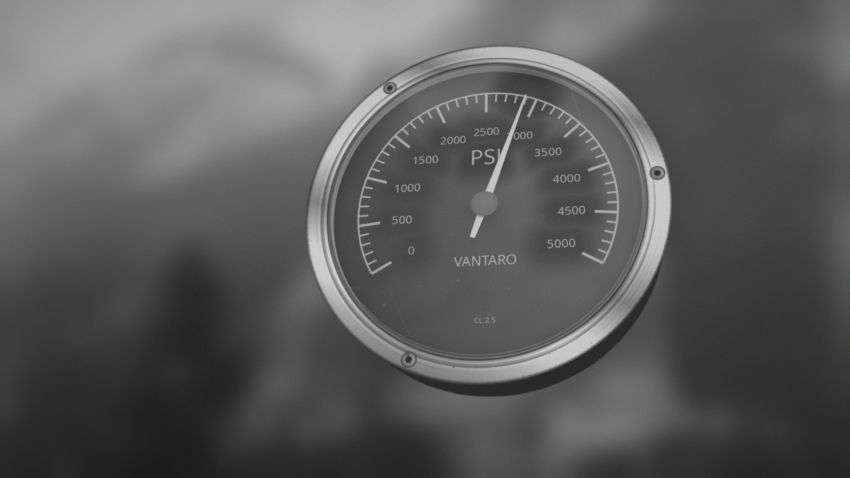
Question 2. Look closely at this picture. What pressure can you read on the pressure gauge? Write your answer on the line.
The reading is 2900 psi
